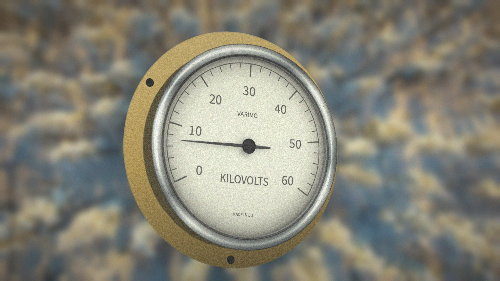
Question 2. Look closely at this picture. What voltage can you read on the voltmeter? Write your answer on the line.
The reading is 7 kV
